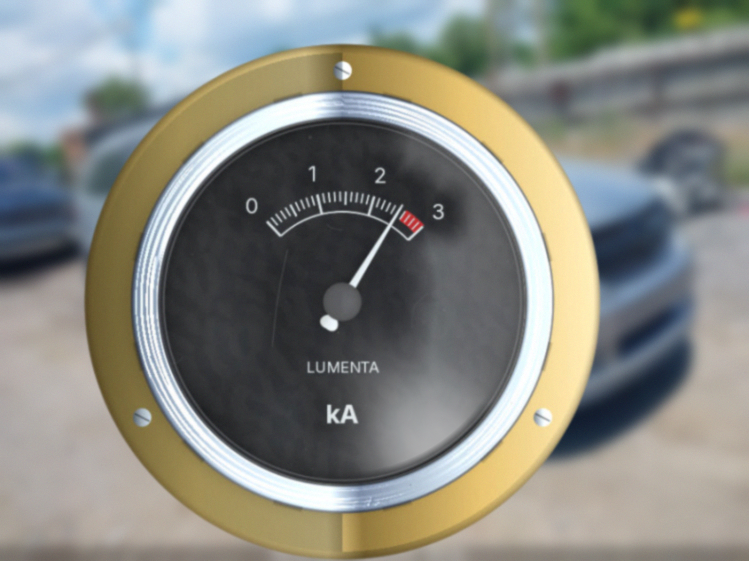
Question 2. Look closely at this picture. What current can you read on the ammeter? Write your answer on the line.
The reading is 2.5 kA
